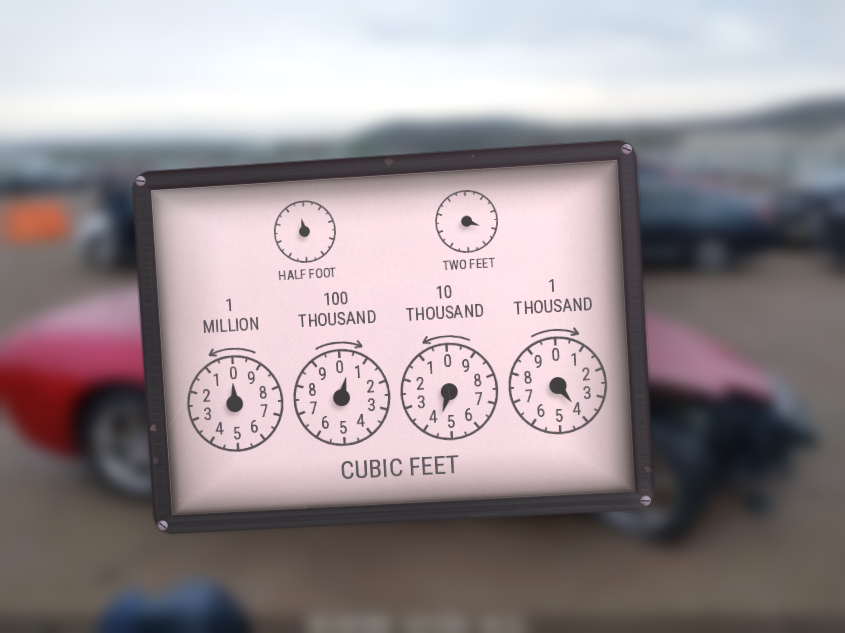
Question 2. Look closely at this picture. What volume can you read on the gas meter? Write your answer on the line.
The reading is 4400 ft³
